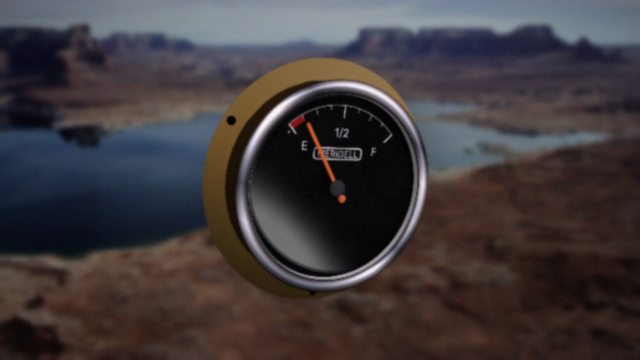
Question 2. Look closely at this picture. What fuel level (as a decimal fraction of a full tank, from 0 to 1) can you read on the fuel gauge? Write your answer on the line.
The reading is 0.125
